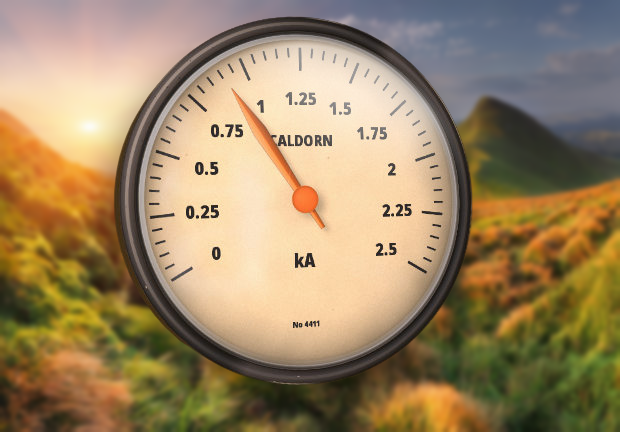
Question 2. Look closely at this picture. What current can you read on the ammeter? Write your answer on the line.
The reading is 0.9 kA
